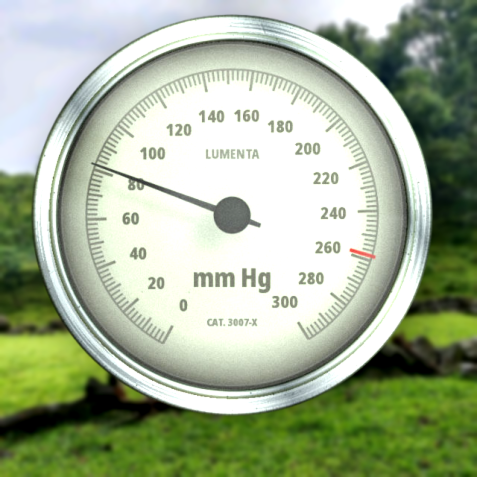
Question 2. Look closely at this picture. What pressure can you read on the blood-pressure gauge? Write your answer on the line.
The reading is 82 mmHg
